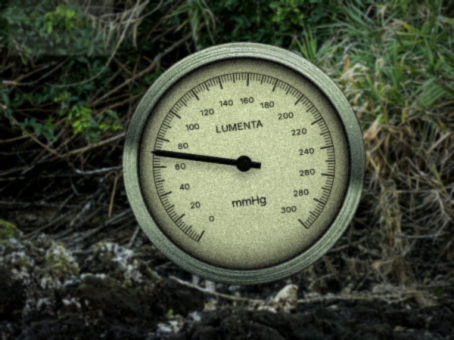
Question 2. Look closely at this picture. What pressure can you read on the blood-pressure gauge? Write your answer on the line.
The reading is 70 mmHg
